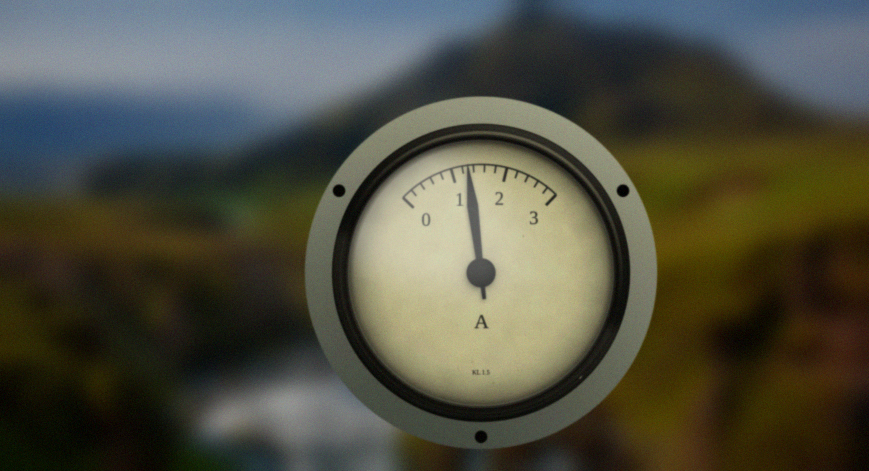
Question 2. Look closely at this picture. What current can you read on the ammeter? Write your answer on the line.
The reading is 1.3 A
